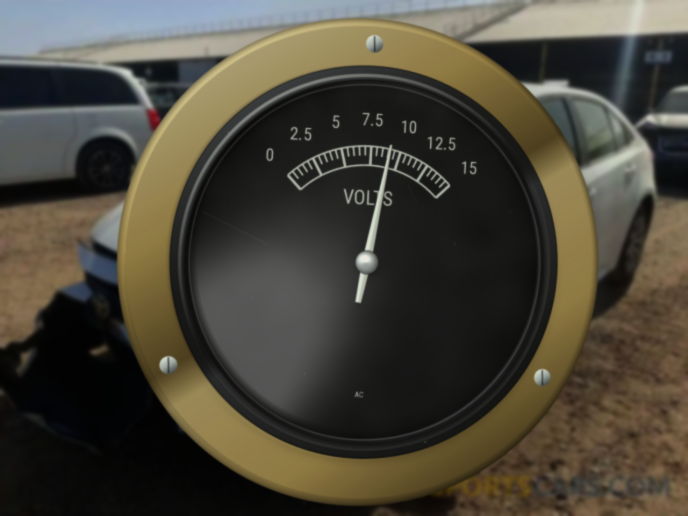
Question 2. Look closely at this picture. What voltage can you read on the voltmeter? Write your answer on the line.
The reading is 9 V
